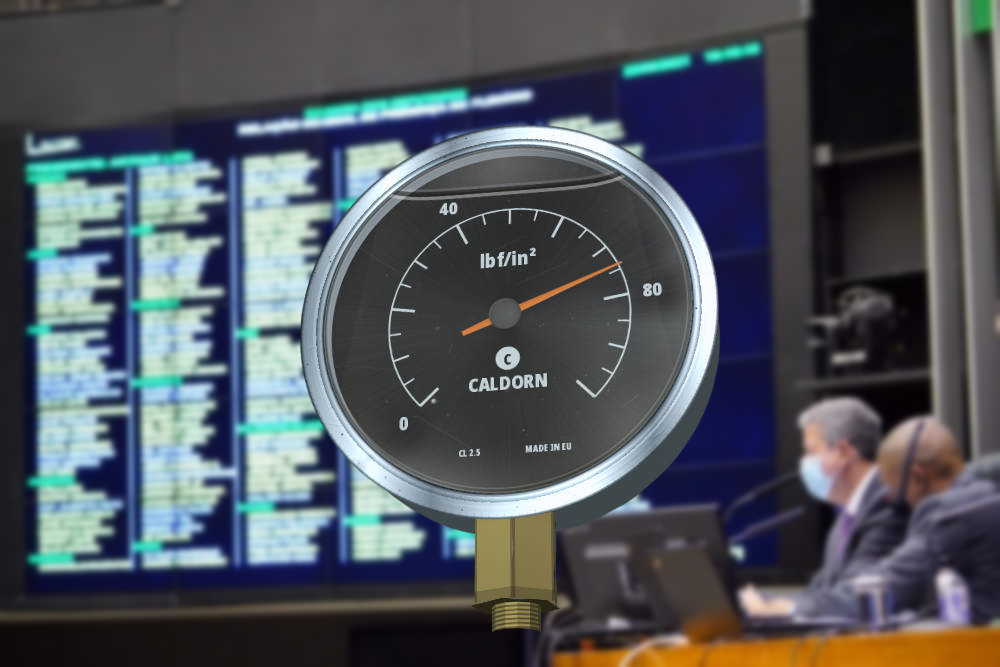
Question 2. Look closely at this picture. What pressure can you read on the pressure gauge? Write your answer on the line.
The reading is 75 psi
